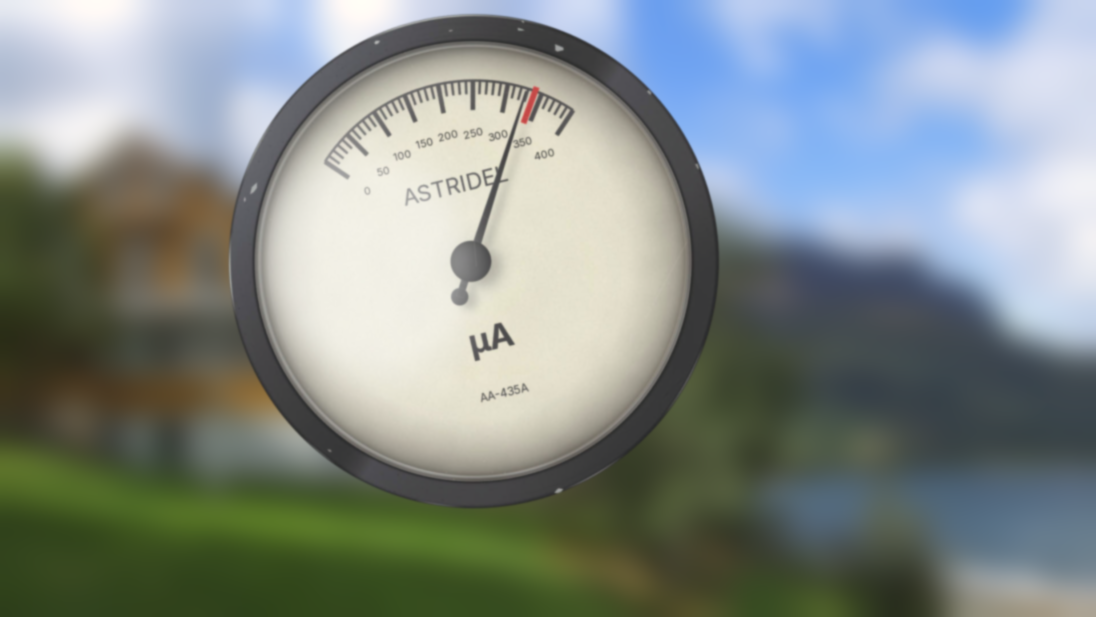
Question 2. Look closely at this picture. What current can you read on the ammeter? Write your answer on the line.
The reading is 330 µA
